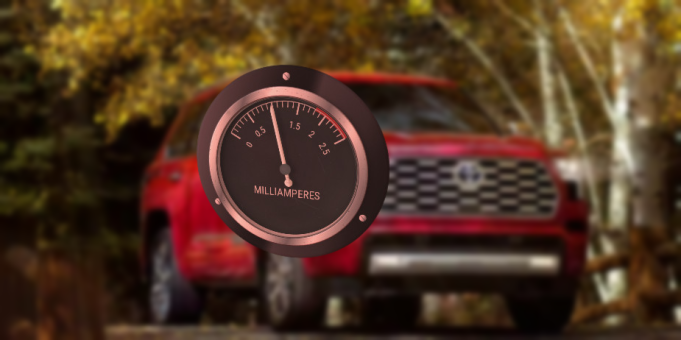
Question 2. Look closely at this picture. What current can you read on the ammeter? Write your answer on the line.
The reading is 1 mA
